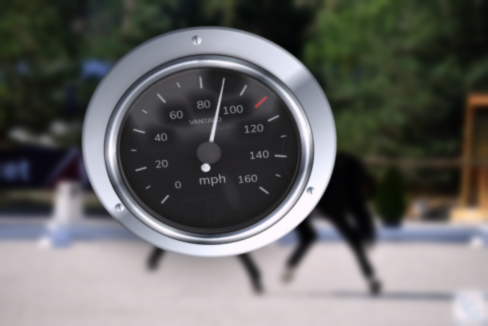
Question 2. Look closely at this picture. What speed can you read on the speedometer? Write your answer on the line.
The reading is 90 mph
